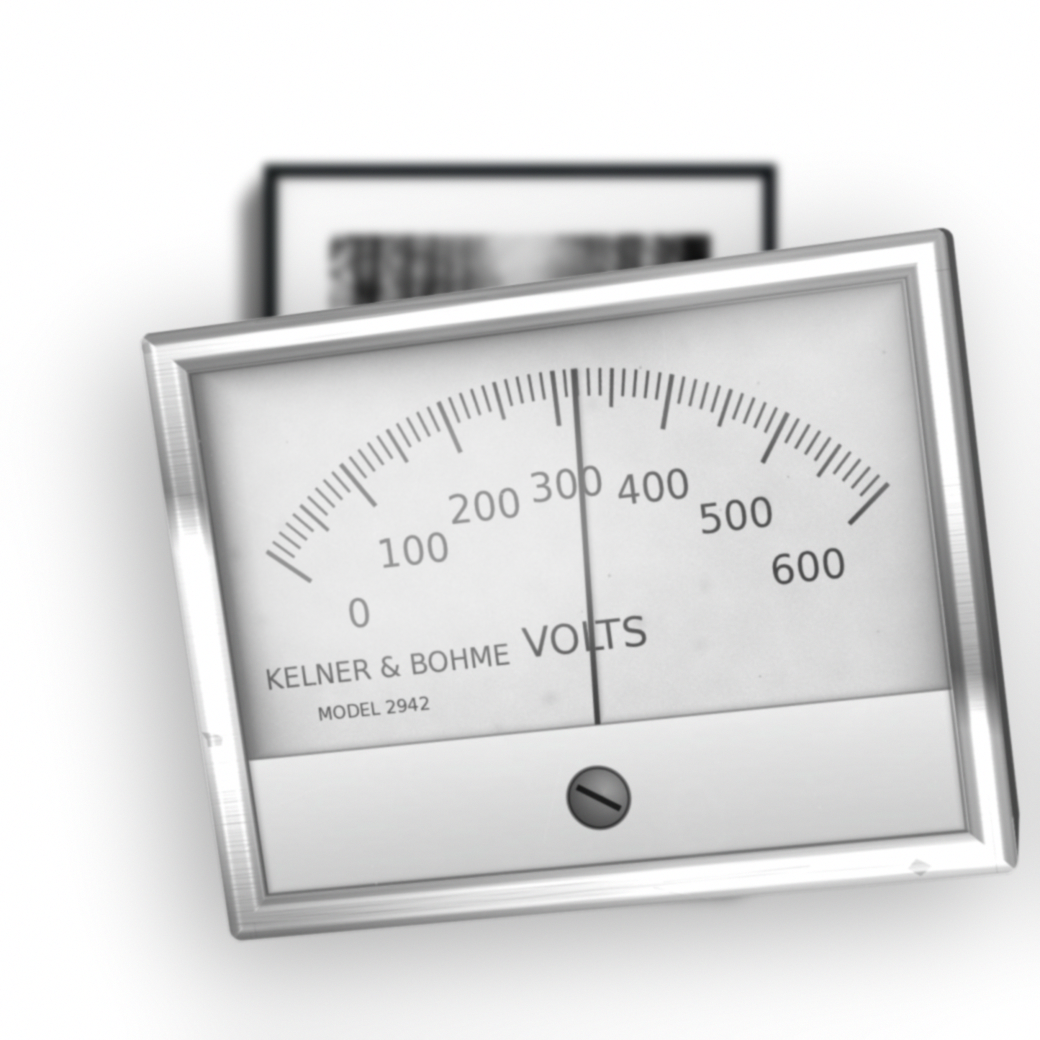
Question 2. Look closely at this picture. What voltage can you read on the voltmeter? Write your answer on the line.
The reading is 320 V
